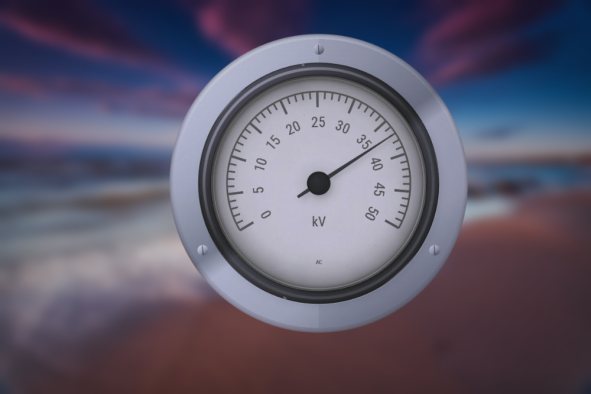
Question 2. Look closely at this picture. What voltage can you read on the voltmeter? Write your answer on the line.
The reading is 37 kV
